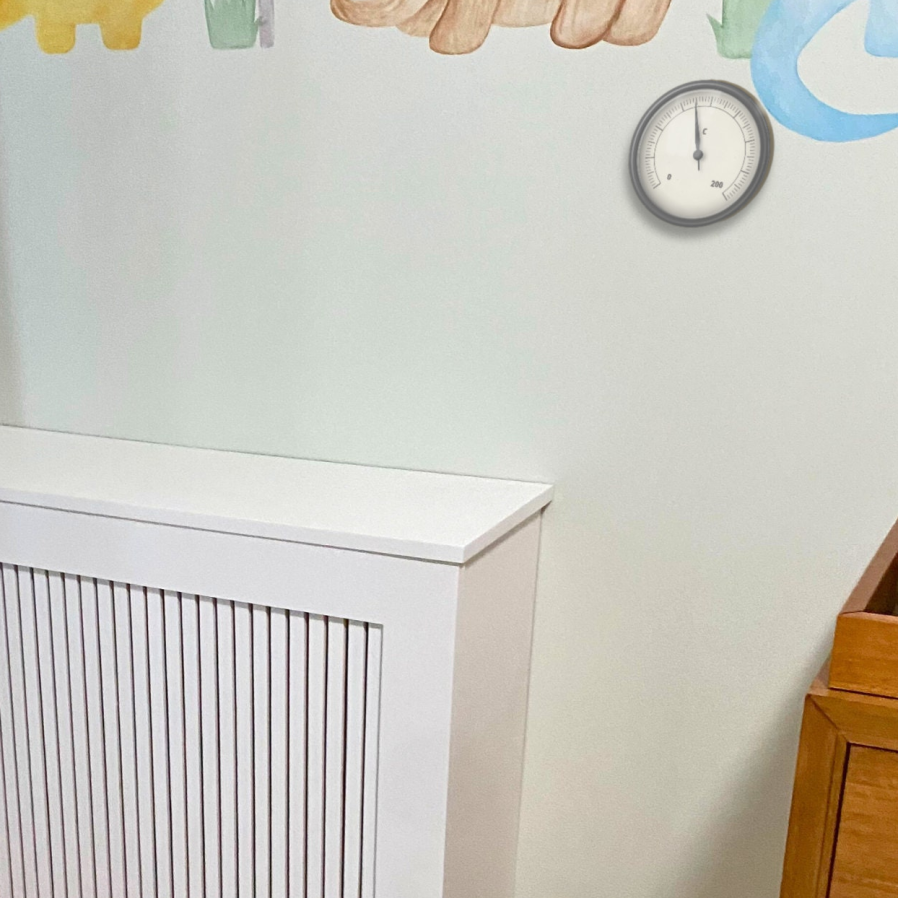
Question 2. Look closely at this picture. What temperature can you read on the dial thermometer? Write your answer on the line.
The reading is 87.5 °C
